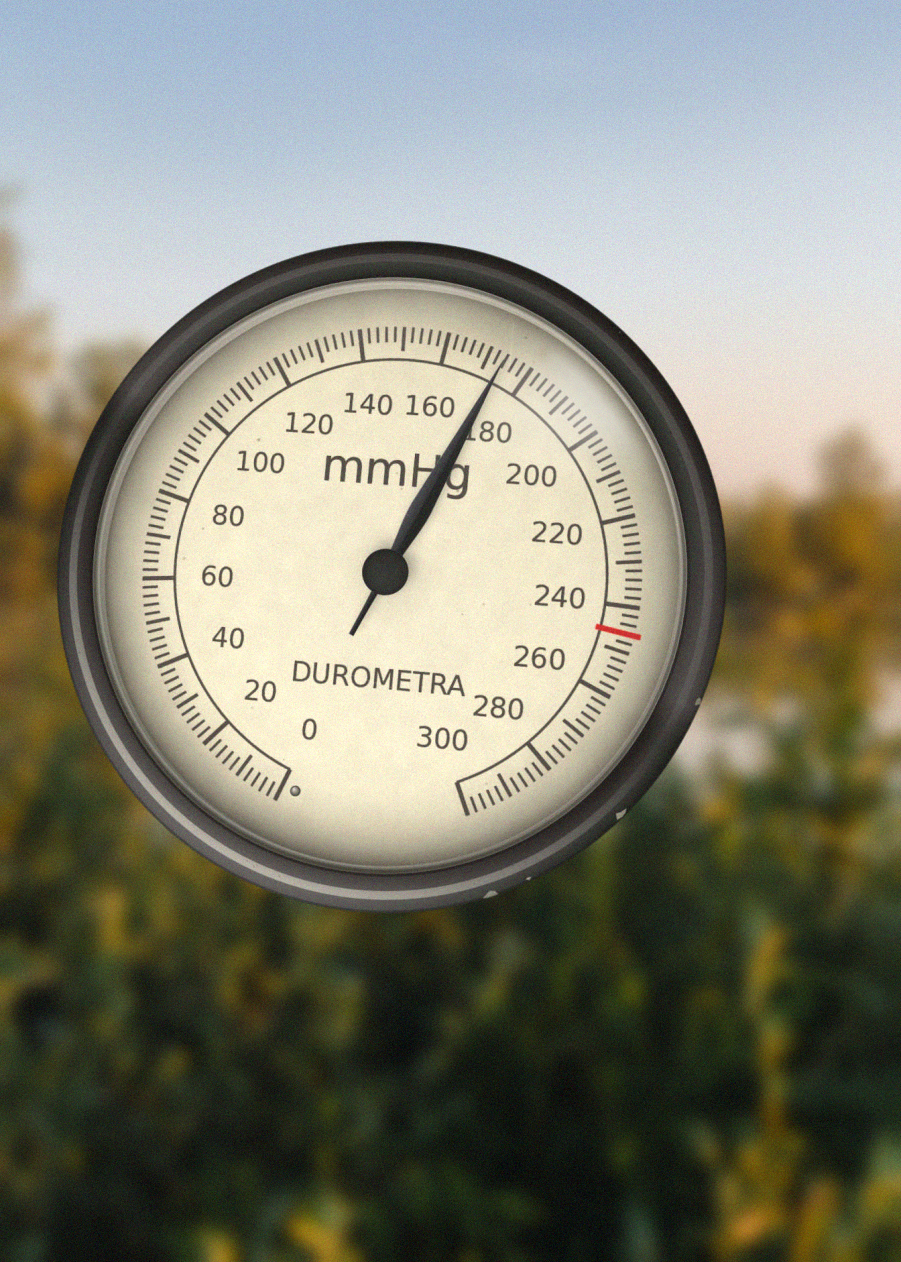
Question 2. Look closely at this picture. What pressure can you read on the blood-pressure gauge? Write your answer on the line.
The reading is 174 mmHg
